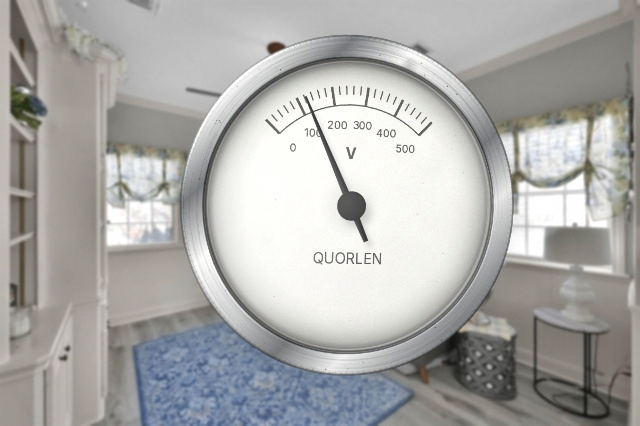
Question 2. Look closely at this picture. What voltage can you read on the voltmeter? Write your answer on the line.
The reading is 120 V
